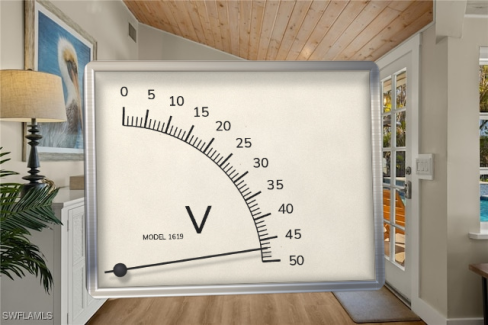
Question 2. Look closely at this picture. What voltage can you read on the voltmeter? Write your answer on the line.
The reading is 47 V
